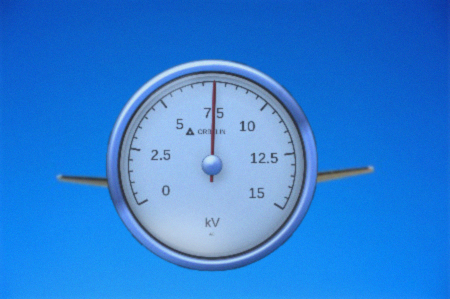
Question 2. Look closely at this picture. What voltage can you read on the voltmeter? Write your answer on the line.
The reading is 7.5 kV
